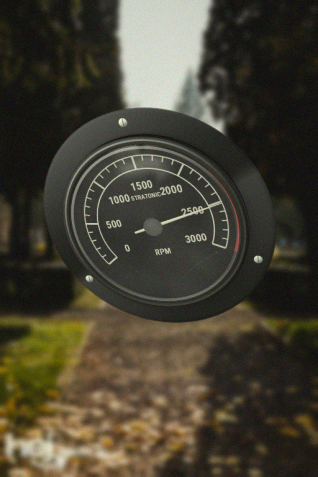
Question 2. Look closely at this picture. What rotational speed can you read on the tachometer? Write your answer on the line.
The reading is 2500 rpm
